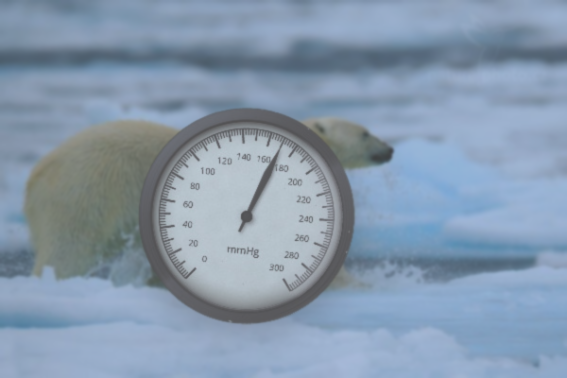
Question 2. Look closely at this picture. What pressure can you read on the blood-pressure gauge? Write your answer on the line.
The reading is 170 mmHg
